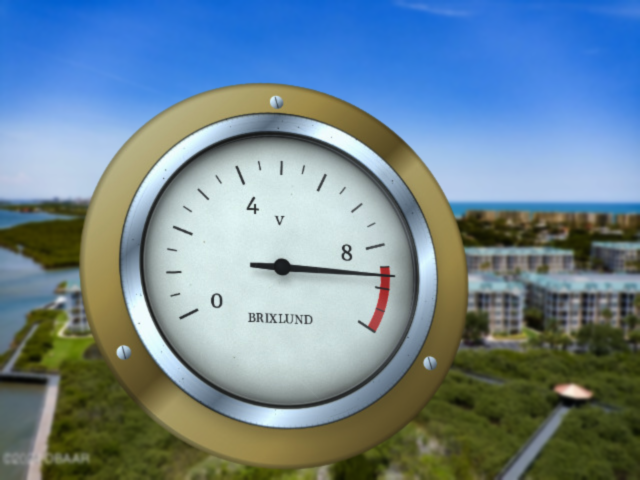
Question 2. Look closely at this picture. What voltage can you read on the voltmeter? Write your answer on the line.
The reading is 8.75 V
